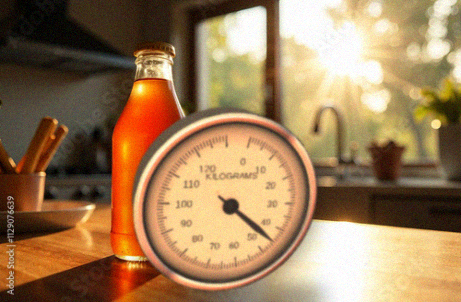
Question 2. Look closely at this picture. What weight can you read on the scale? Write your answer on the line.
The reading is 45 kg
